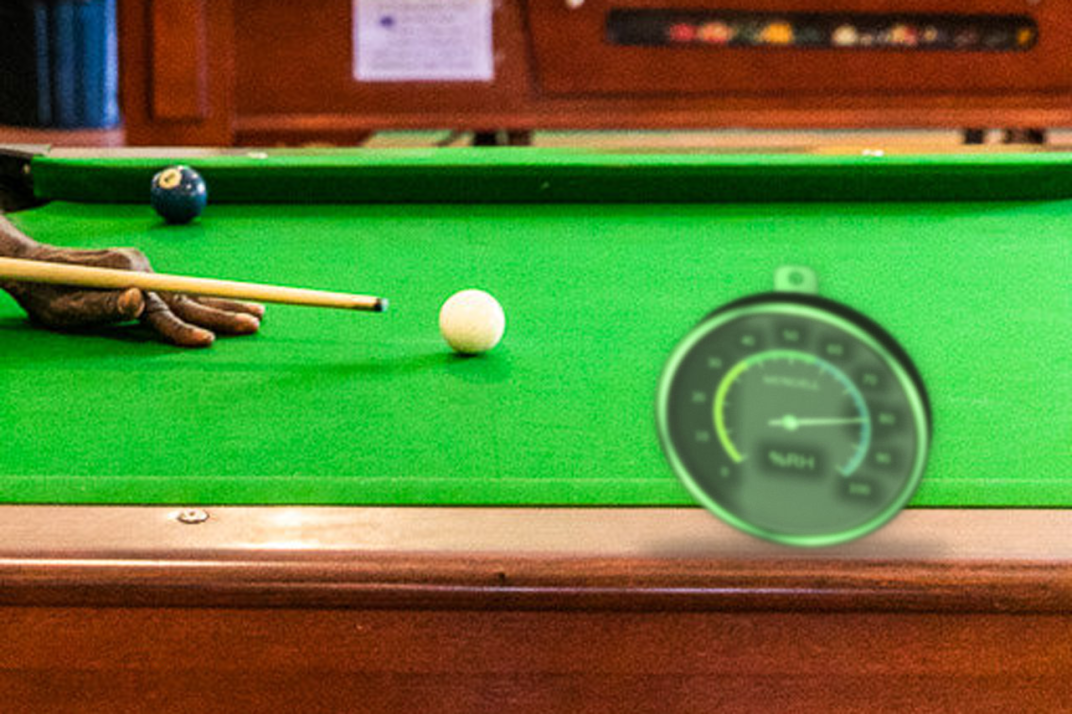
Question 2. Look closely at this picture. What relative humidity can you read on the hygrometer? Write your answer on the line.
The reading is 80 %
